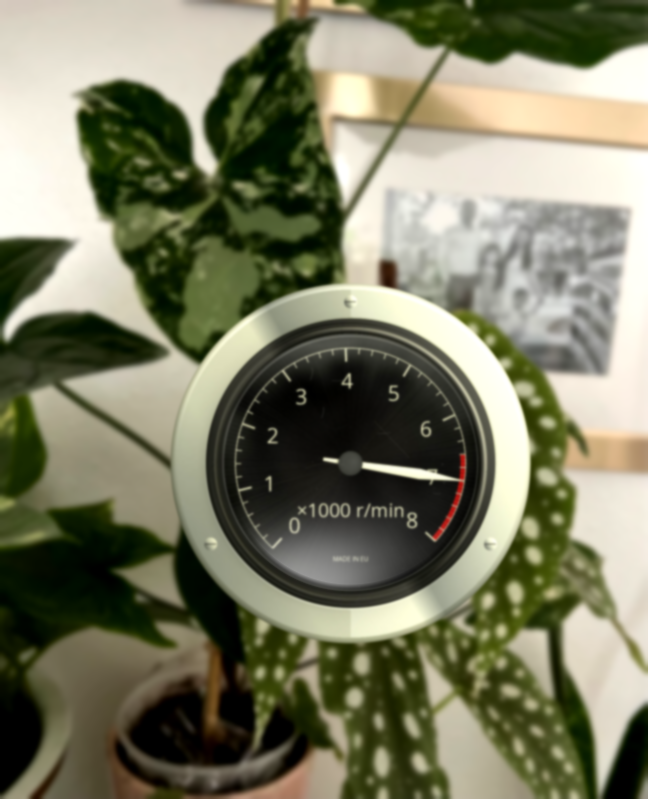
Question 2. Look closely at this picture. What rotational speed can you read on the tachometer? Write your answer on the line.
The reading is 7000 rpm
